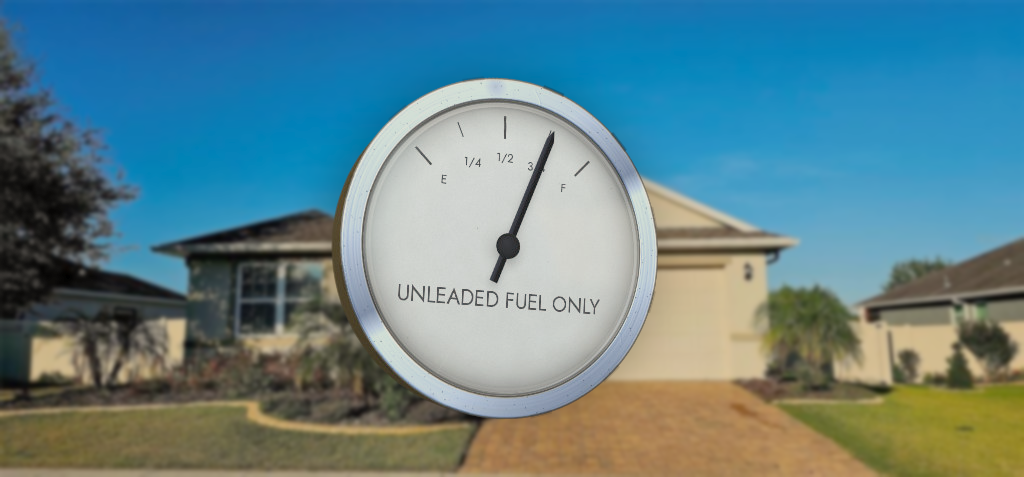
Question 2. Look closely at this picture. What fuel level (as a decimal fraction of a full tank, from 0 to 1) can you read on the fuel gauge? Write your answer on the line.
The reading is 0.75
